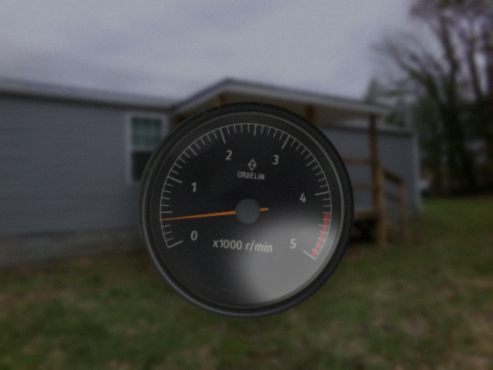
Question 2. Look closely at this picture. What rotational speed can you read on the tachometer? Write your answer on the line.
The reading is 400 rpm
